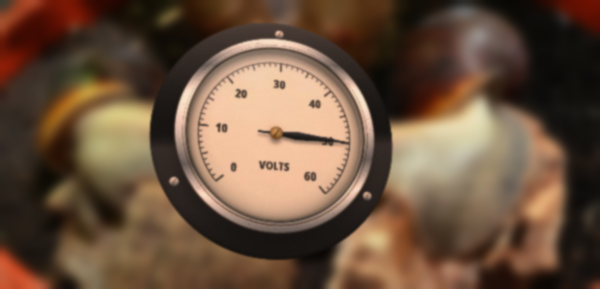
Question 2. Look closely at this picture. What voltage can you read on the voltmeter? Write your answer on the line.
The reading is 50 V
